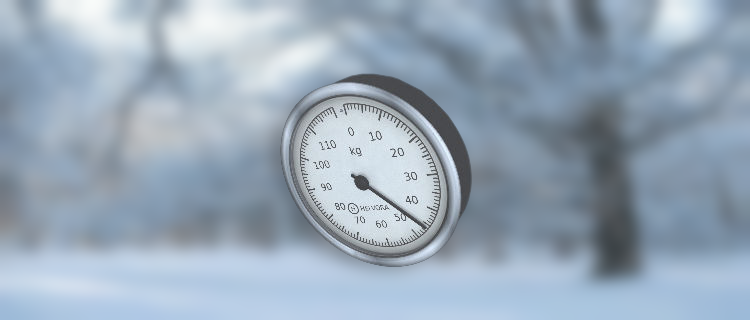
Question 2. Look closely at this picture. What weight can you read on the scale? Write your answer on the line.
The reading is 45 kg
